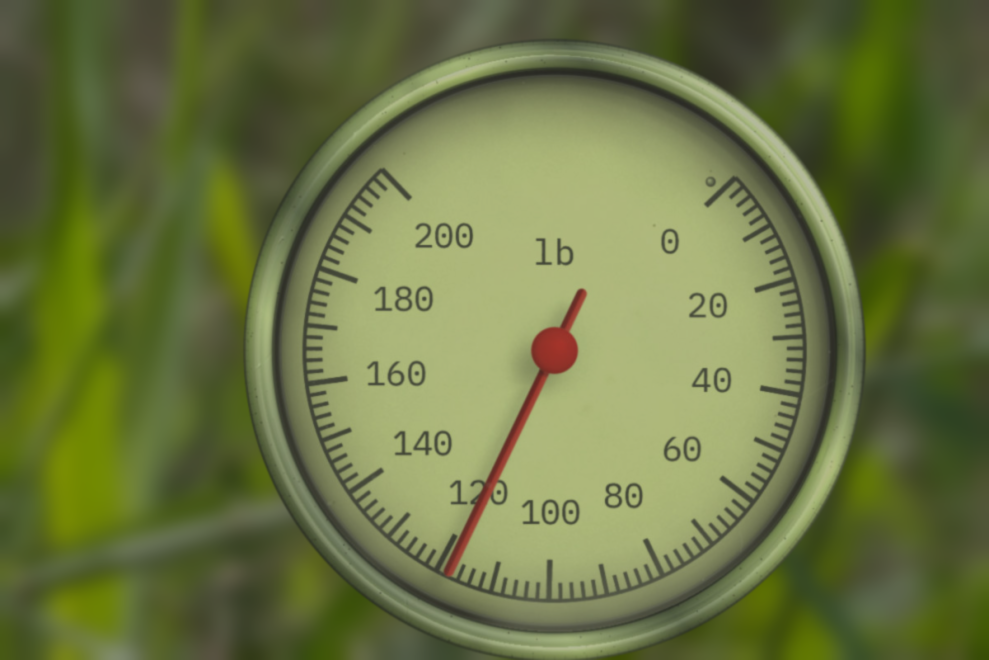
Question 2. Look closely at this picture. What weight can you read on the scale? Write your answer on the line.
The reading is 118 lb
